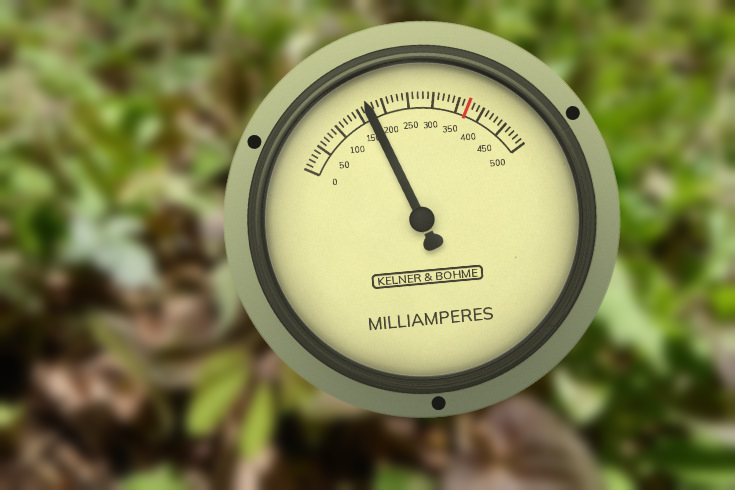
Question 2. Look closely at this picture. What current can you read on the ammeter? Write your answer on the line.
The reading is 170 mA
